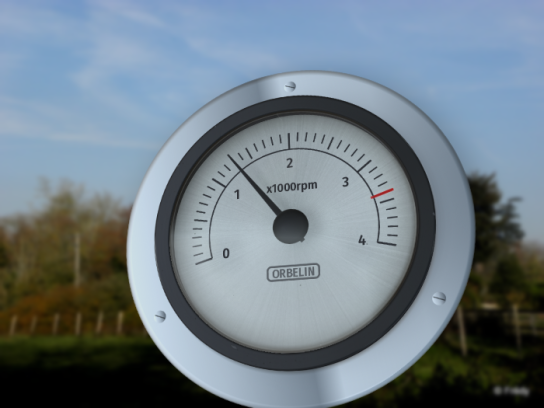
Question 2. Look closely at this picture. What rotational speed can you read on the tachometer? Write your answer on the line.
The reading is 1300 rpm
